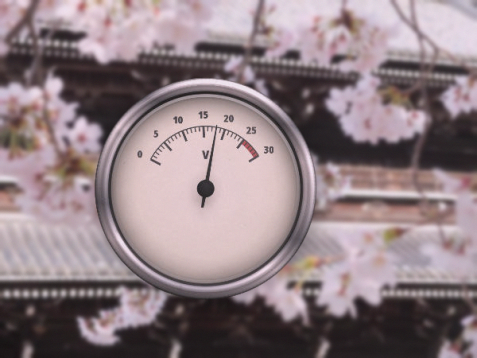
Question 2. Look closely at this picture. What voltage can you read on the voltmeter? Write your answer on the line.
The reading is 18 V
